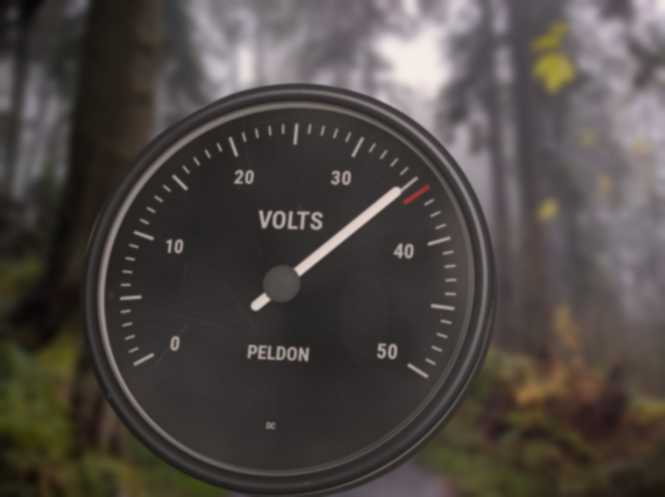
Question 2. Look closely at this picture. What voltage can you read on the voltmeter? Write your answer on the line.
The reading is 35 V
